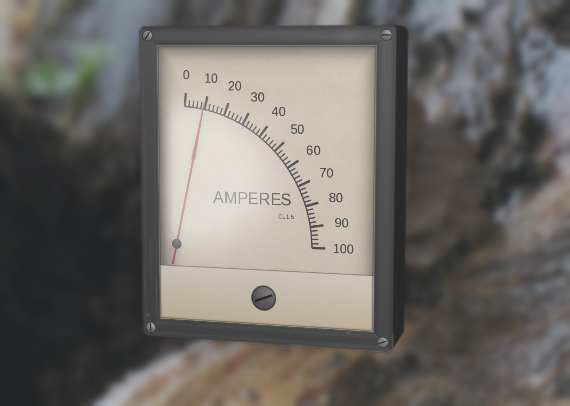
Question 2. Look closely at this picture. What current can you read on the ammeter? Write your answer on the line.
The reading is 10 A
